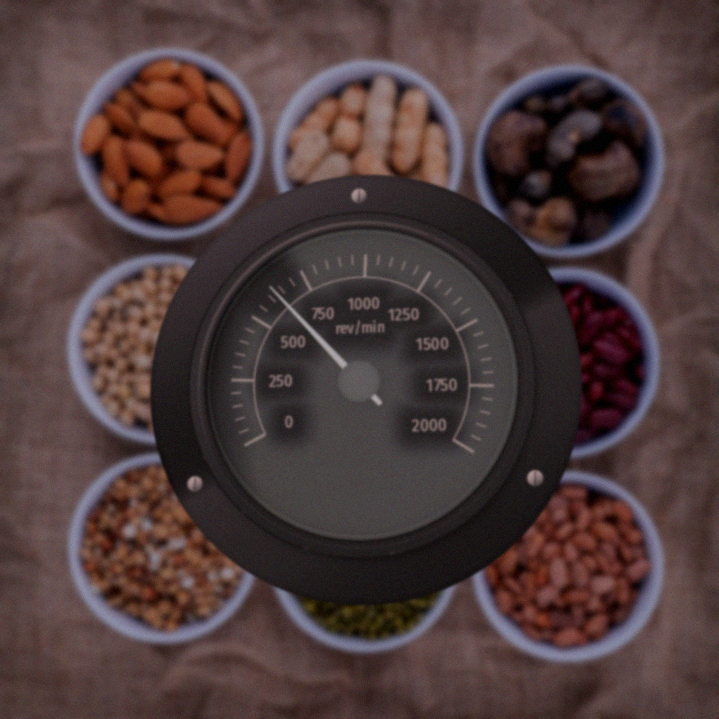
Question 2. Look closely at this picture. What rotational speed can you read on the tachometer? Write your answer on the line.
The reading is 625 rpm
